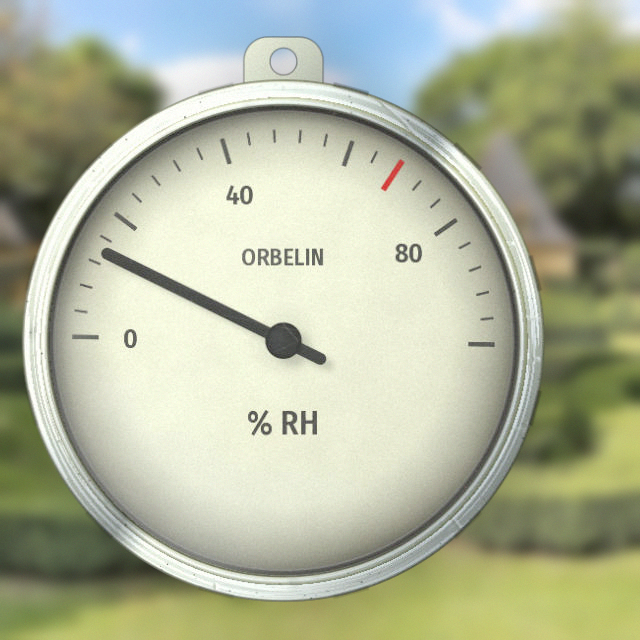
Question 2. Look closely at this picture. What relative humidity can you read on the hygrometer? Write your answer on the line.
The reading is 14 %
